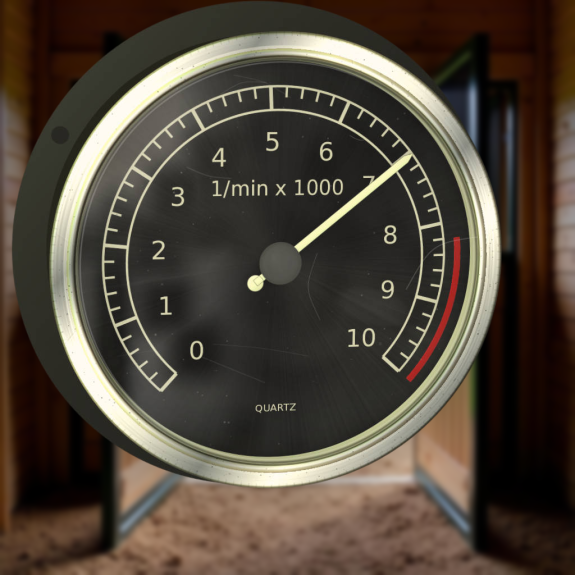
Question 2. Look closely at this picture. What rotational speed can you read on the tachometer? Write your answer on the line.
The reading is 7000 rpm
